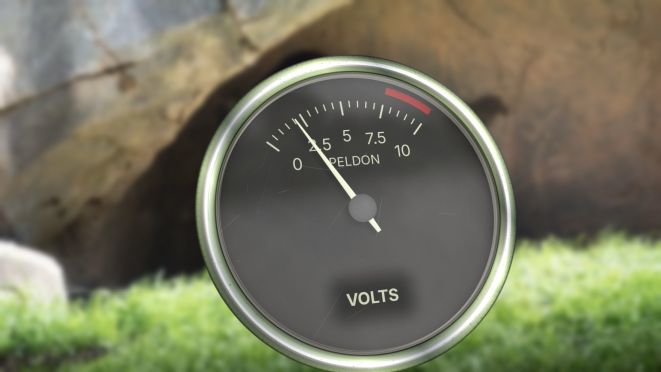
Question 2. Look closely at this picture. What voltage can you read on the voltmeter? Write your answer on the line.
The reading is 2 V
